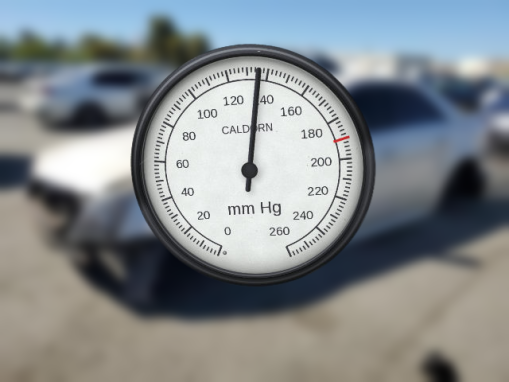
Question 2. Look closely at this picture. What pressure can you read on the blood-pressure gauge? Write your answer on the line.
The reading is 136 mmHg
